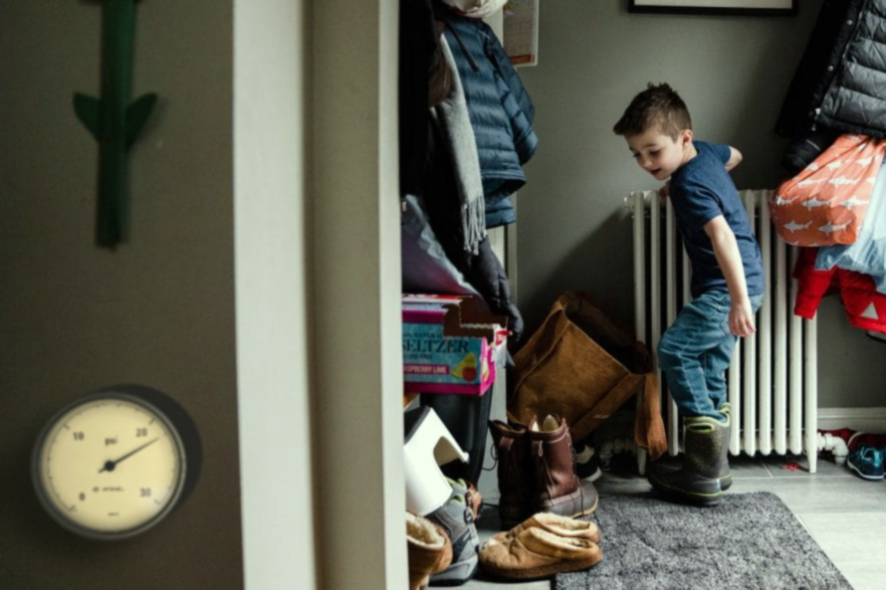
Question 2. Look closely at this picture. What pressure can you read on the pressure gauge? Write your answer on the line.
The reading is 22 psi
